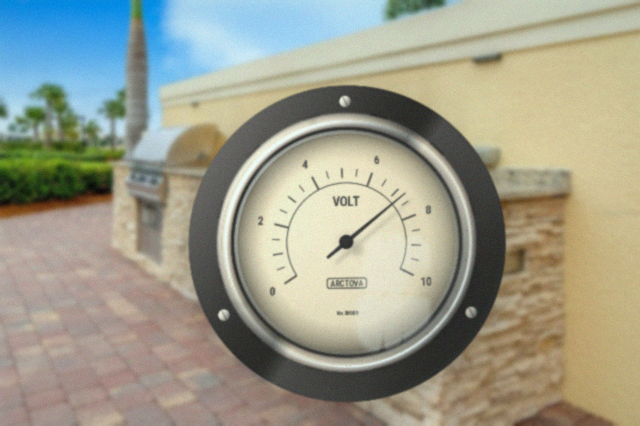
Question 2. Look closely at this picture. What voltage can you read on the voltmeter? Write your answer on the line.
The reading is 7.25 V
